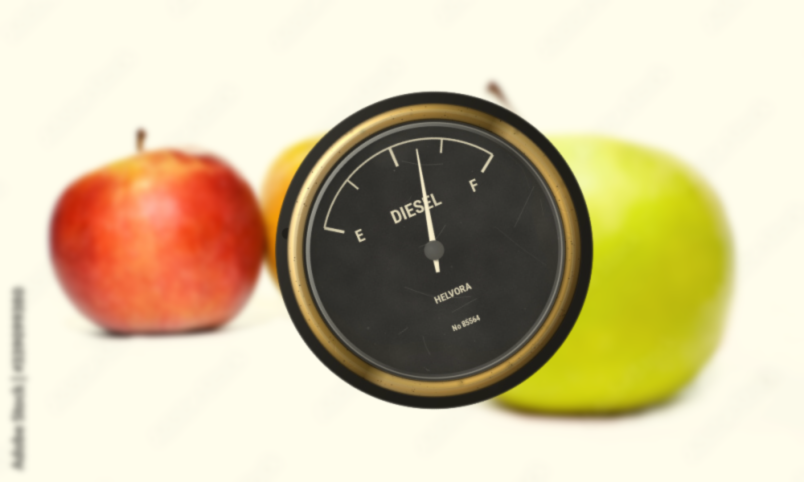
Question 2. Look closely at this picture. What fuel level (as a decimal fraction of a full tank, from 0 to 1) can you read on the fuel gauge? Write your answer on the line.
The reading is 0.625
